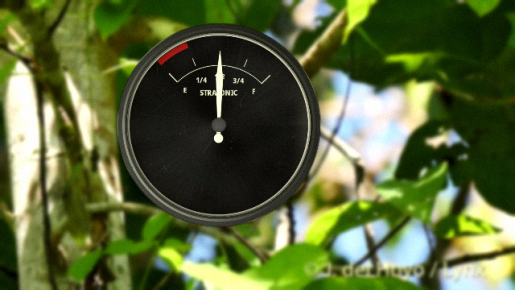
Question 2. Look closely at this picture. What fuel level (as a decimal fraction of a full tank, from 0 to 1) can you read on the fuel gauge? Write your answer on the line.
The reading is 0.5
